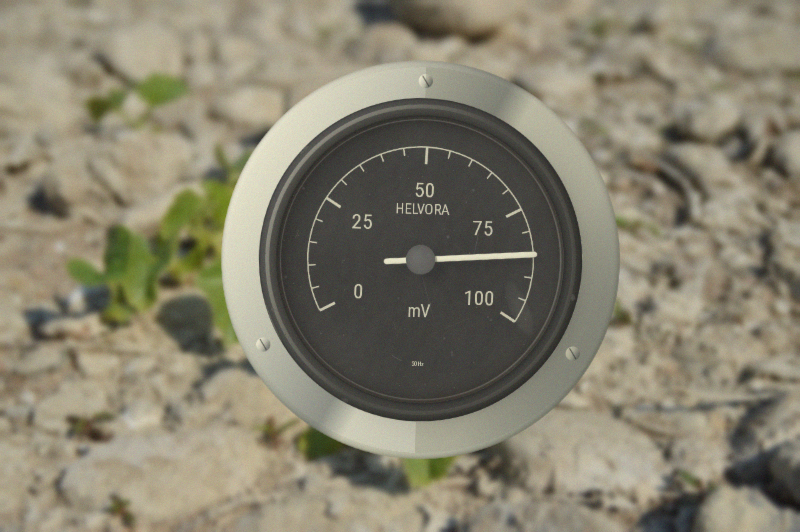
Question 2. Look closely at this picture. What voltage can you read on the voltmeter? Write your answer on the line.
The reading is 85 mV
